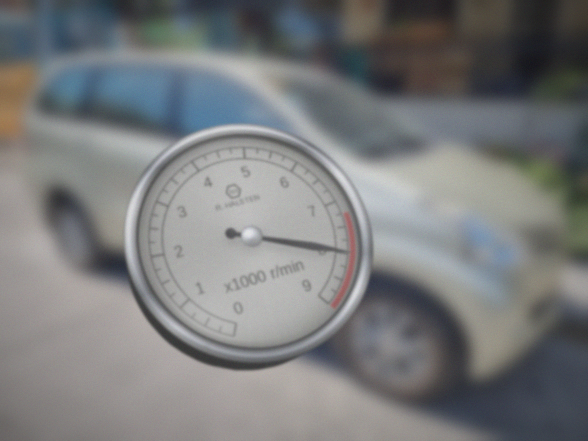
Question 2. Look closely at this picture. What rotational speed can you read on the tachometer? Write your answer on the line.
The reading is 8000 rpm
